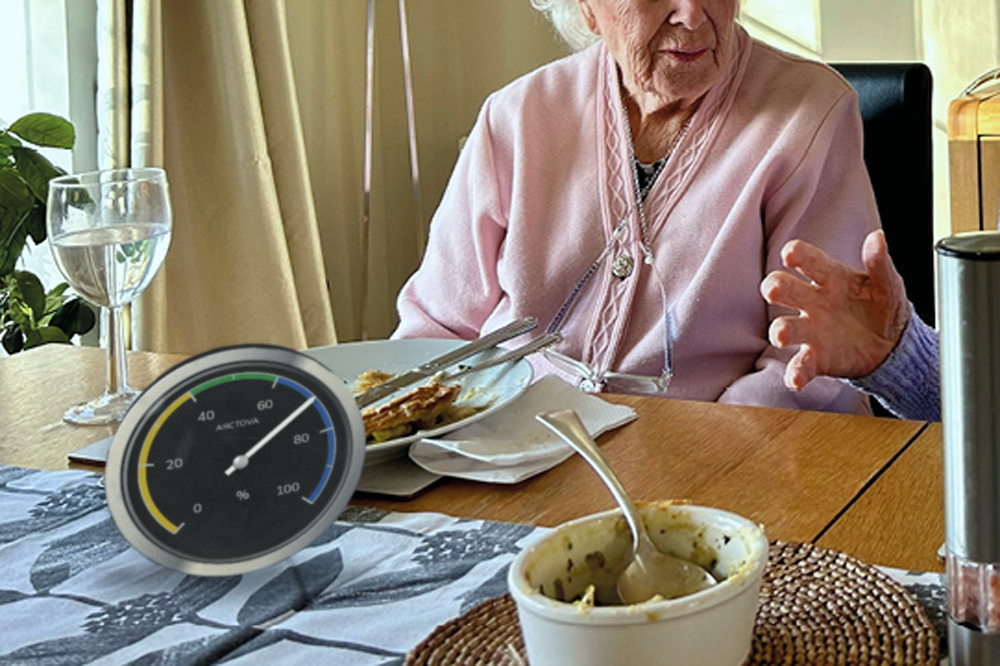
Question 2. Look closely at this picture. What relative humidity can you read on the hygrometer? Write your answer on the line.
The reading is 70 %
